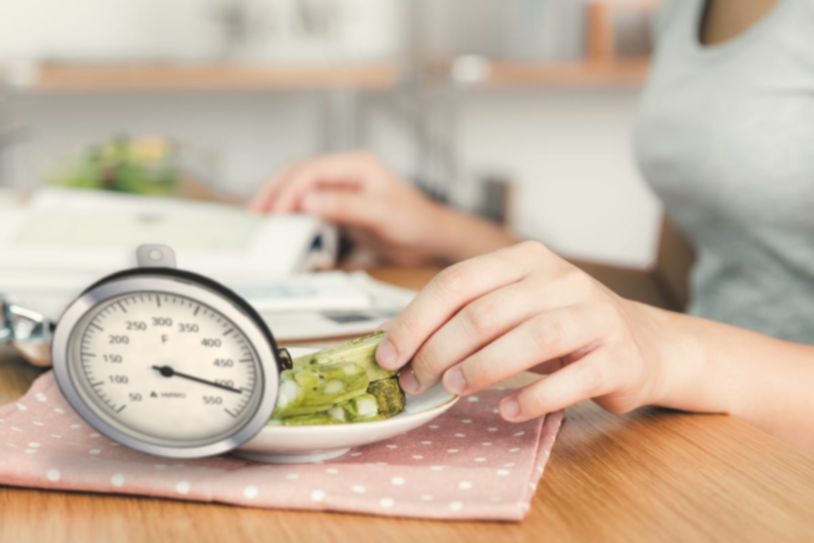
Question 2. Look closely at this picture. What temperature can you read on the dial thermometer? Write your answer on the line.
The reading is 500 °F
